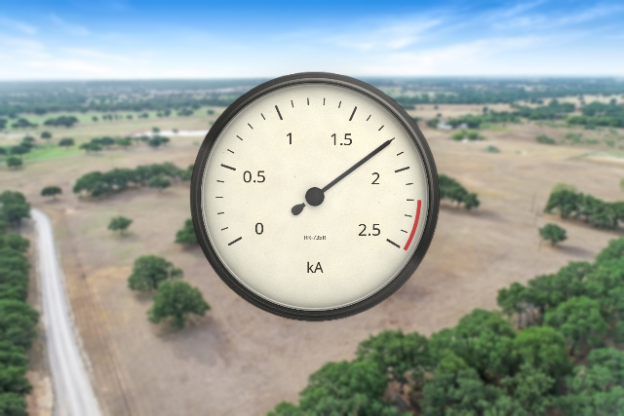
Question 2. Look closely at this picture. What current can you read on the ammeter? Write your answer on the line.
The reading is 1.8 kA
